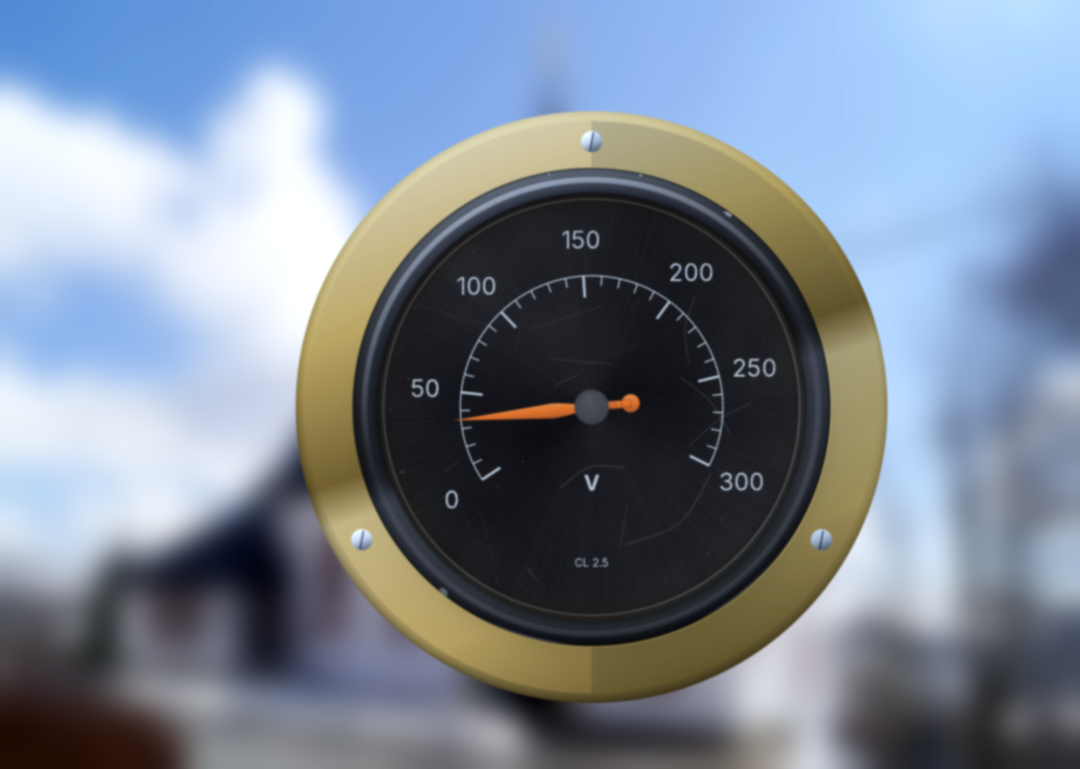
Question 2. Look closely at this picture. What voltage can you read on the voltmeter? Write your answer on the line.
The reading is 35 V
